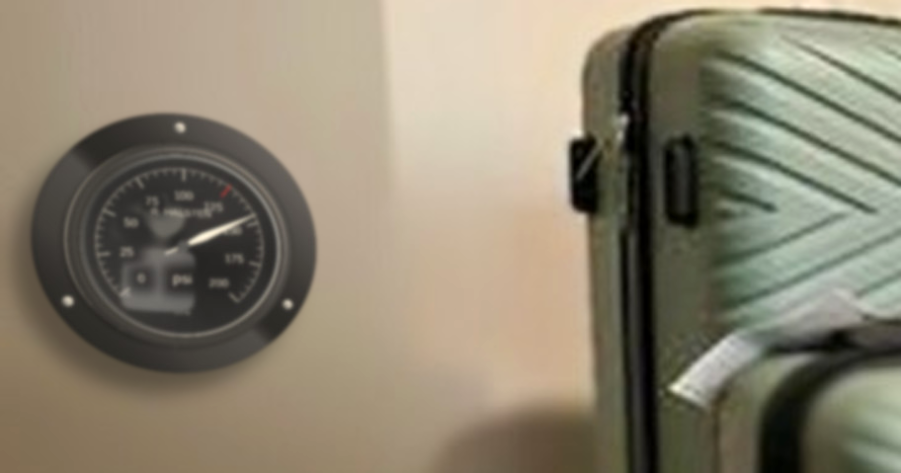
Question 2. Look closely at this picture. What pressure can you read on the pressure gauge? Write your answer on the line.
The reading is 145 psi
